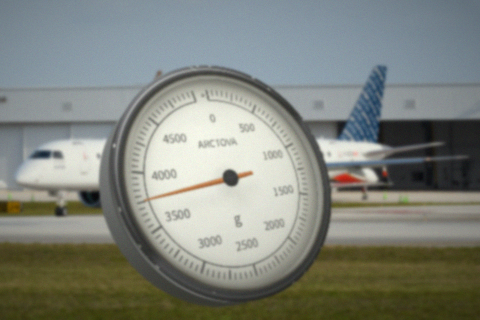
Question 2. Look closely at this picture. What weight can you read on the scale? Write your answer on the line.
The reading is 3750 g
